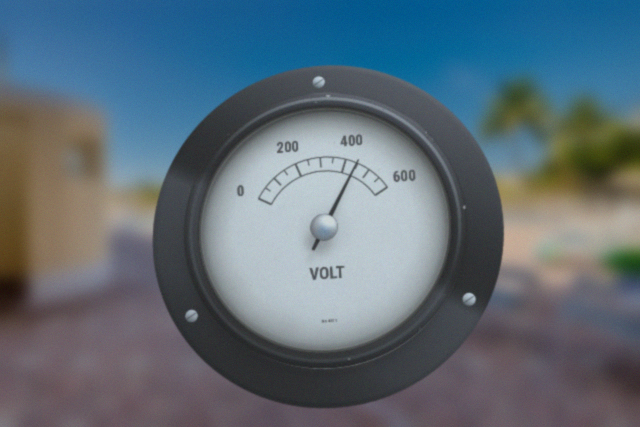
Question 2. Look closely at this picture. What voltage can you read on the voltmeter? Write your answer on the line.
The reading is 450 V
